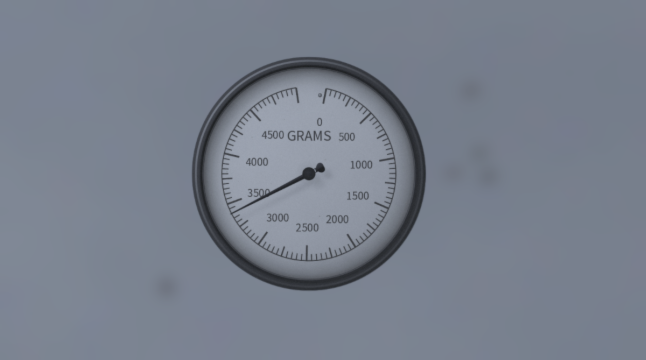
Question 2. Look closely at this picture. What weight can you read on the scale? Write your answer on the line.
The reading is 3400 g
